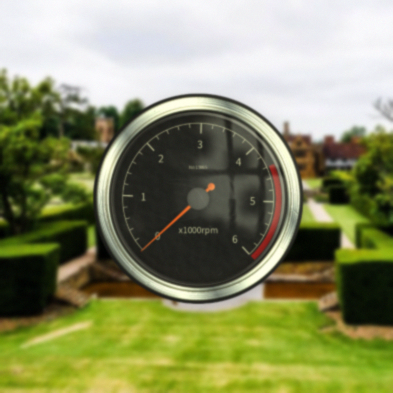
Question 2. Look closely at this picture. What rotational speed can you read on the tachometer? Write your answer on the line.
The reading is 0 rpm
